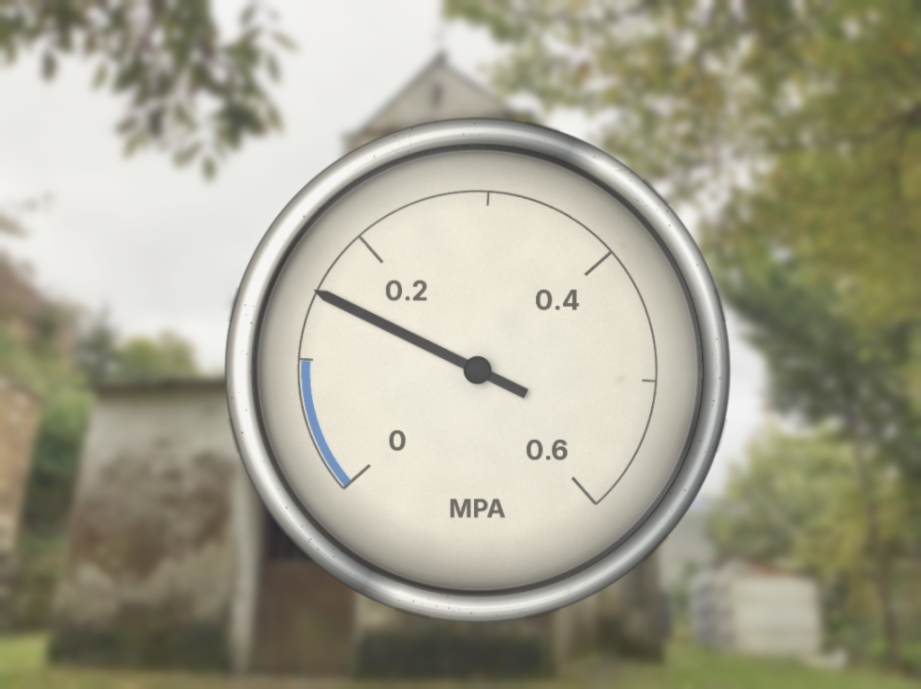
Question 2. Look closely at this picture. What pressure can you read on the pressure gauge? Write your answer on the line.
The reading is 0.15 MPa
